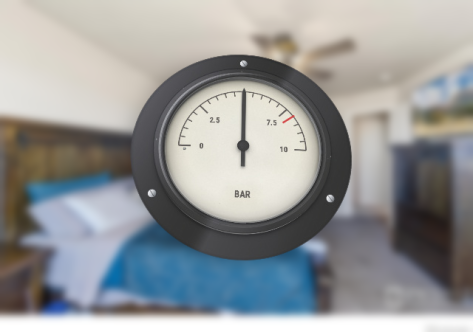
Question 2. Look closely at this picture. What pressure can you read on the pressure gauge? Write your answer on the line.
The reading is 5 bar
